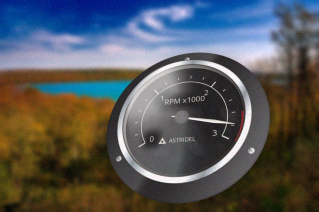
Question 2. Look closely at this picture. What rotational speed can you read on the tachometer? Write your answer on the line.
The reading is 2800 rpm
